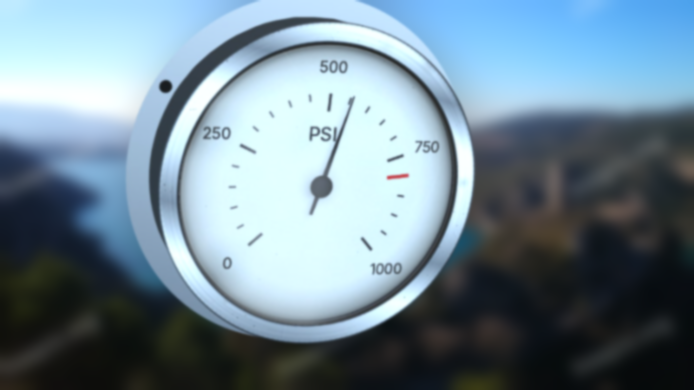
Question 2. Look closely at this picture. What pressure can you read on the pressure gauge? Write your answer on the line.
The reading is 550 psi
